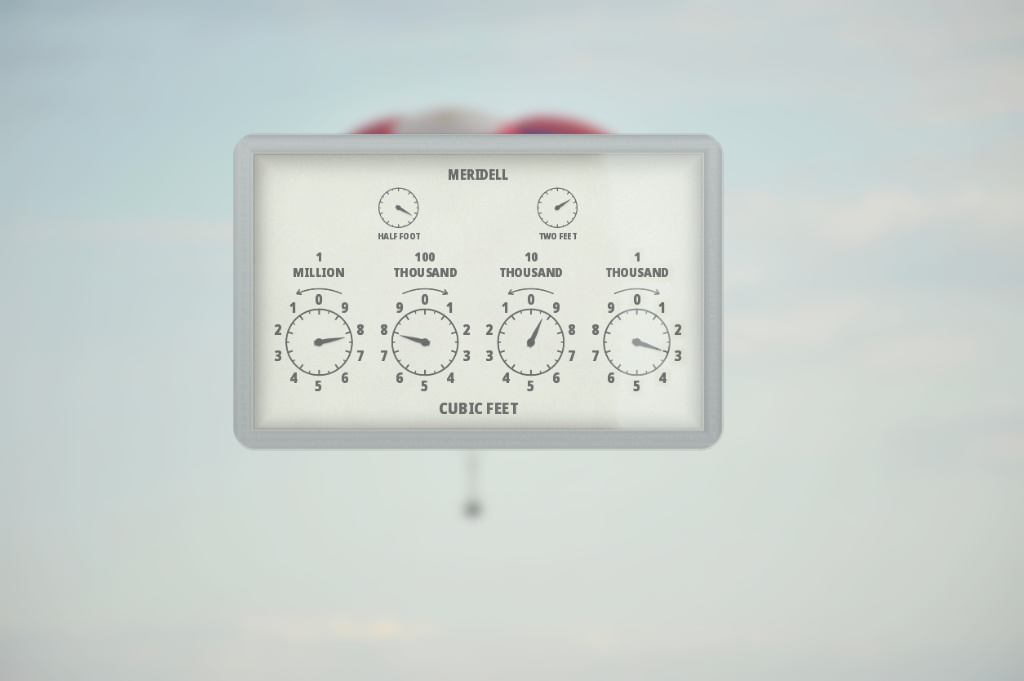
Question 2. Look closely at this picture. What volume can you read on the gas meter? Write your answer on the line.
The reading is 779300 ft³
